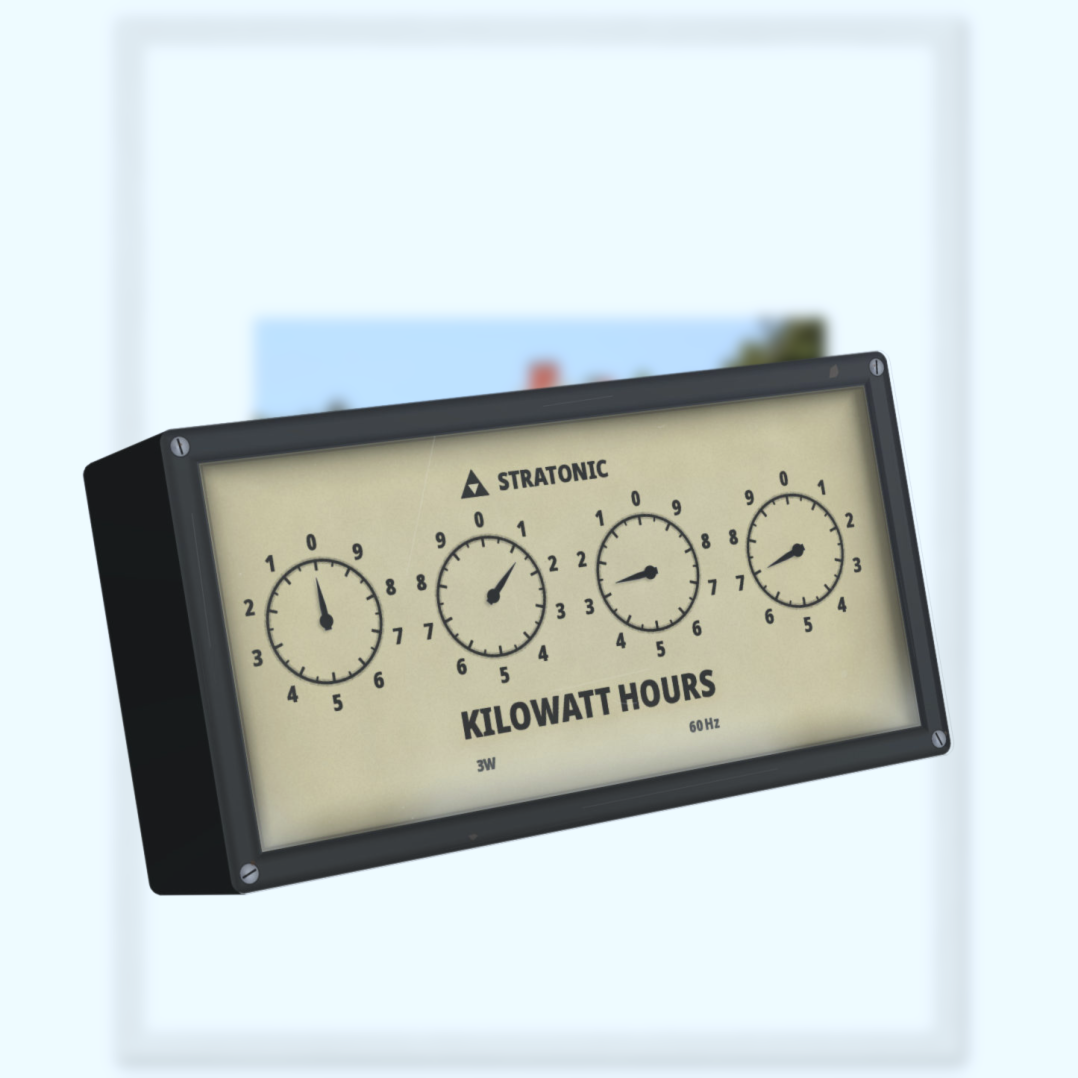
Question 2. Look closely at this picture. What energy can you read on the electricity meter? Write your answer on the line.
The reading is 127 kWh
